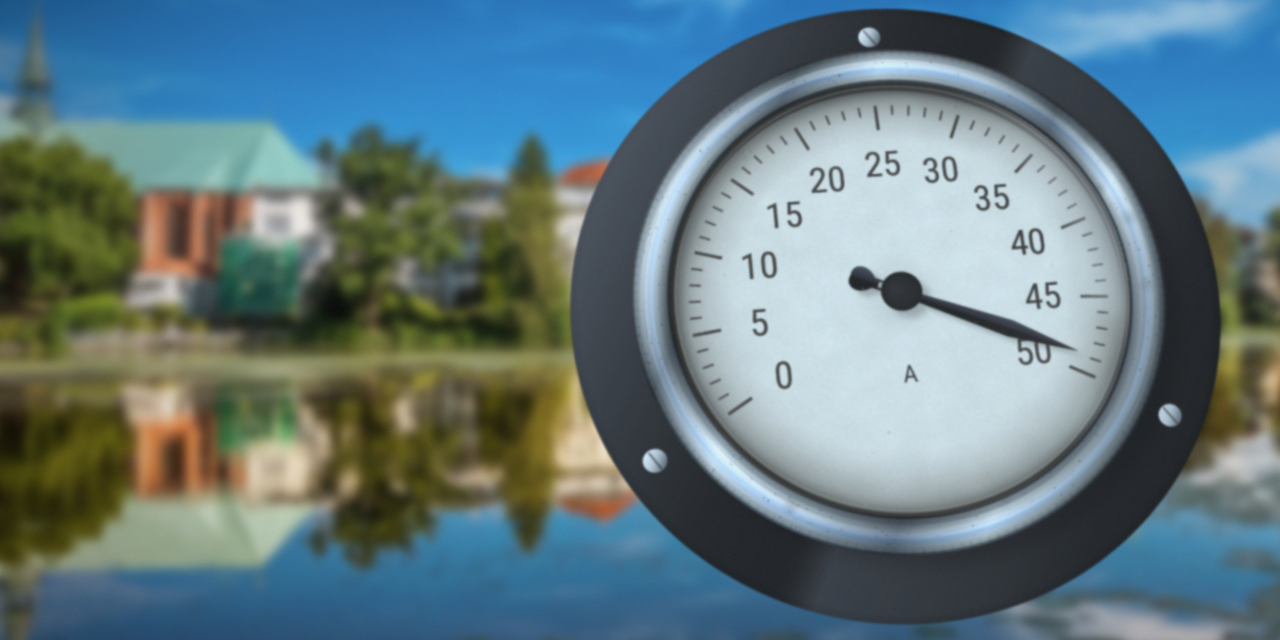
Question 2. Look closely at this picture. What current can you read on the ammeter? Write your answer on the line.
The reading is 49 A
